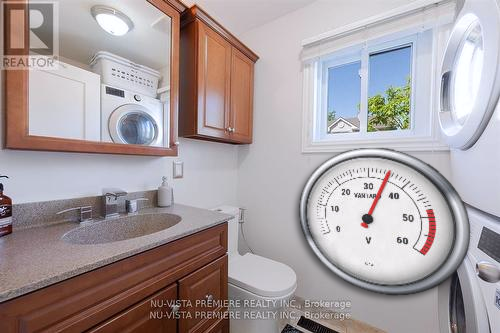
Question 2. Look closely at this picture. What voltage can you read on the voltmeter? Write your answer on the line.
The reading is 35 V
